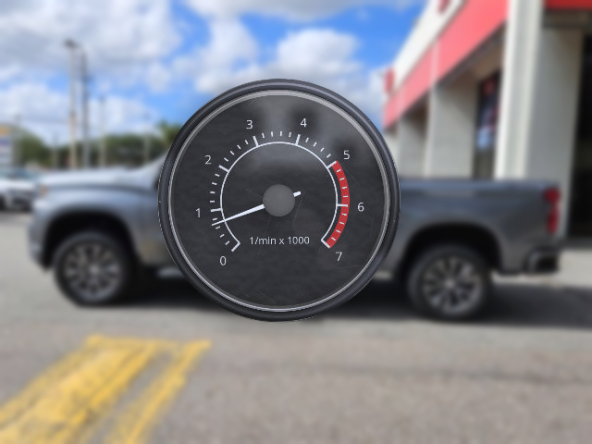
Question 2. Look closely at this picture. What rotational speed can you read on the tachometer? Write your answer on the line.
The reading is 700 rpm
